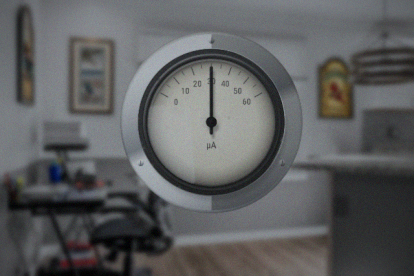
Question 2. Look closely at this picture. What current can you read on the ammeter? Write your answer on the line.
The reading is 30 µA
